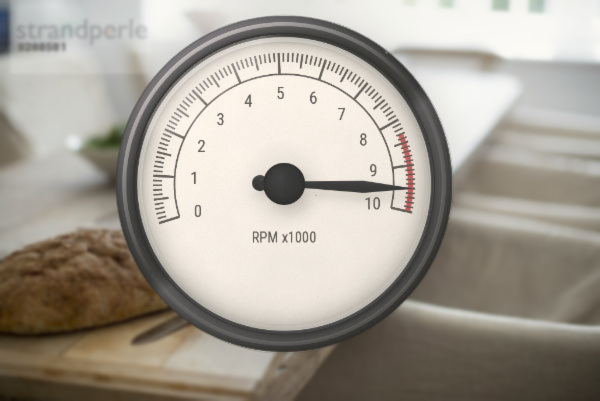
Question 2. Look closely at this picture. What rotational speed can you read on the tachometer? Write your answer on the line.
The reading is 9500 rpm
